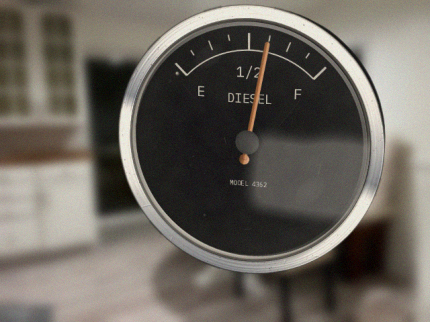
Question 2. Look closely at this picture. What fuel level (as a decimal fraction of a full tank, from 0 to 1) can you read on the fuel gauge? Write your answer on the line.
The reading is 0.625
